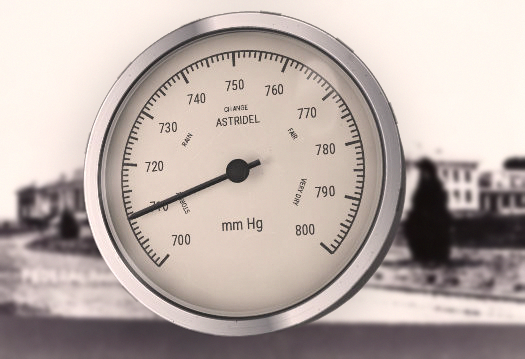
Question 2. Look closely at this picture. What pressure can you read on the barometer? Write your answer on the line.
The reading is 710 mmHg
